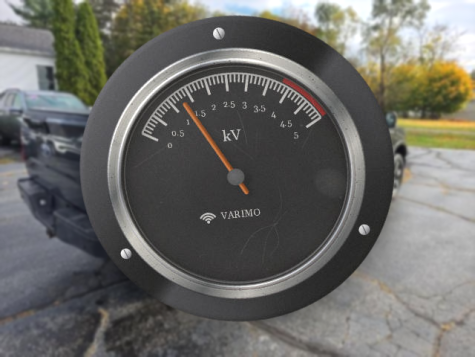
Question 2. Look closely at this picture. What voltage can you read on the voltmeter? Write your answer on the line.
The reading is 1.3 kV
